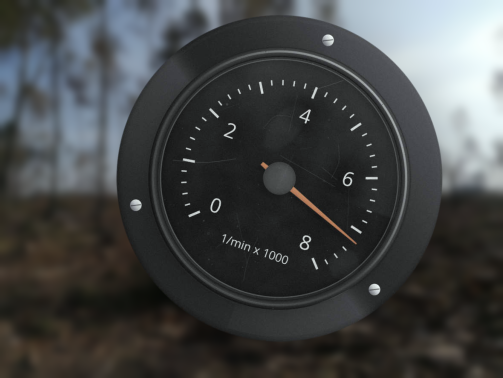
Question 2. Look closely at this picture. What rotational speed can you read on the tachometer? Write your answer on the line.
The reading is 7200 rpm
